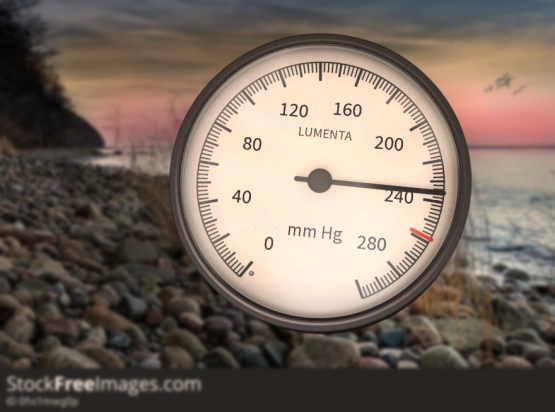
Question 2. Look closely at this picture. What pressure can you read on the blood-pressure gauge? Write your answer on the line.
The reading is 236 mmHg
